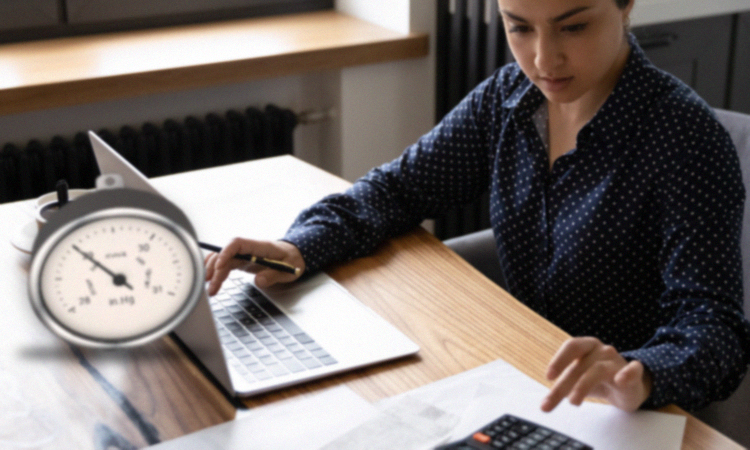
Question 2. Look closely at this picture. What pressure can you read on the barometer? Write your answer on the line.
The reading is 29 inHg
